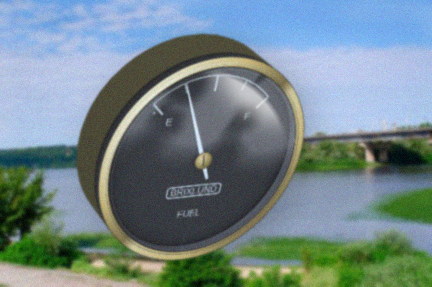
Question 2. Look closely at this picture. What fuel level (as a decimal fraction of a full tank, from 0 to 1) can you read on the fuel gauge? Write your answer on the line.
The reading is 0.25
